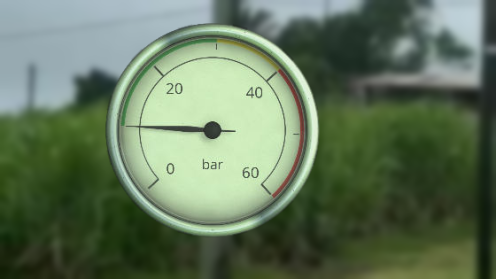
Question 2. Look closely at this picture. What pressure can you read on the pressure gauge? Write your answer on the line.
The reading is 10 bar
